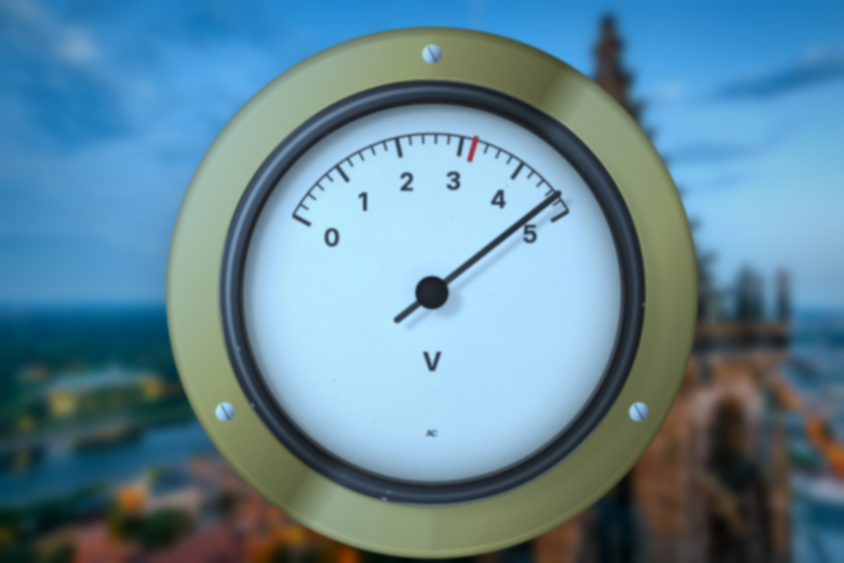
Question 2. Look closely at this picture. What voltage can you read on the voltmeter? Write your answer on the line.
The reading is 4.7 V
